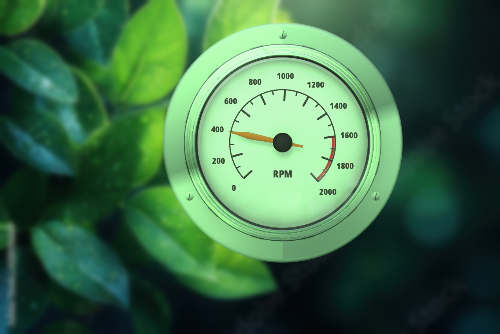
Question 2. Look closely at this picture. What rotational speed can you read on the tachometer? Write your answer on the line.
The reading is 400 rpm
